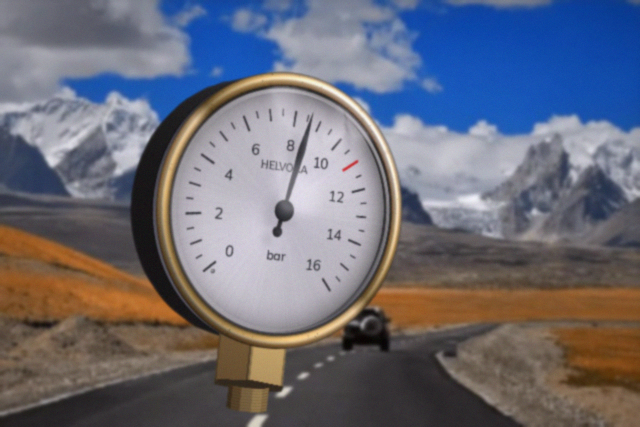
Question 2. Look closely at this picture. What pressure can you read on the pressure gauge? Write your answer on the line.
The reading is 8.5 bar
